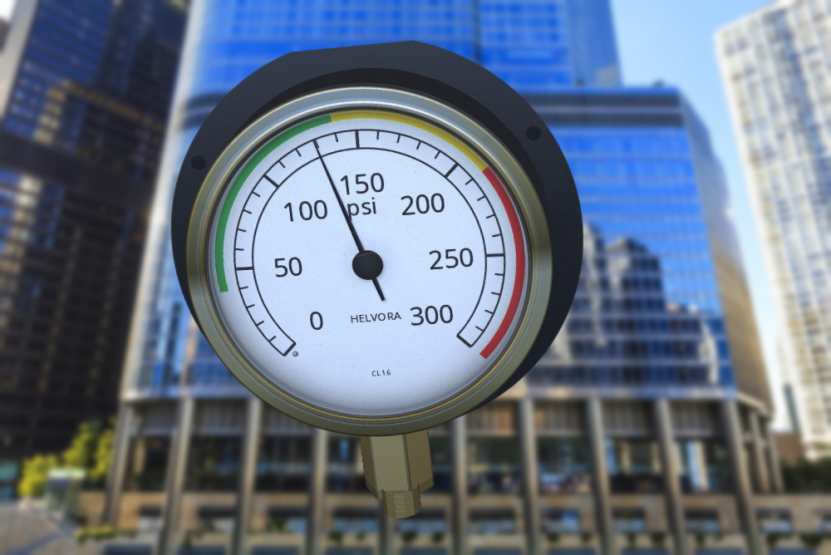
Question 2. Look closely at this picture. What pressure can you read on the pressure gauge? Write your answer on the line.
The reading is 130 psi
